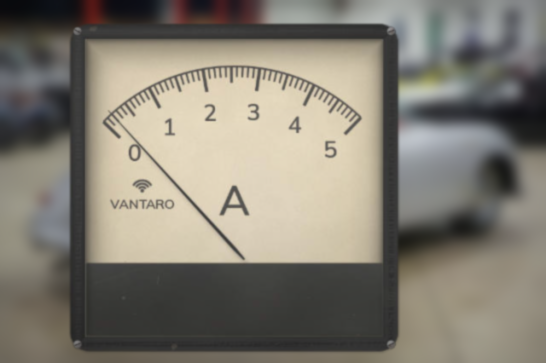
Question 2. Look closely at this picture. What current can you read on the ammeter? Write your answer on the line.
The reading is 0.2 A
